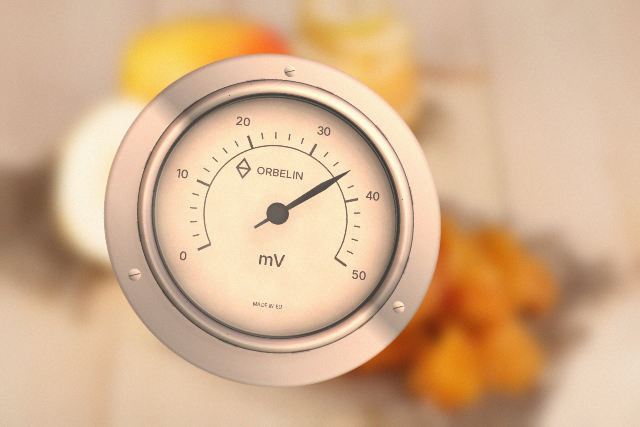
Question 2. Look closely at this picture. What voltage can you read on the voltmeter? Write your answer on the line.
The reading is 36 mV
